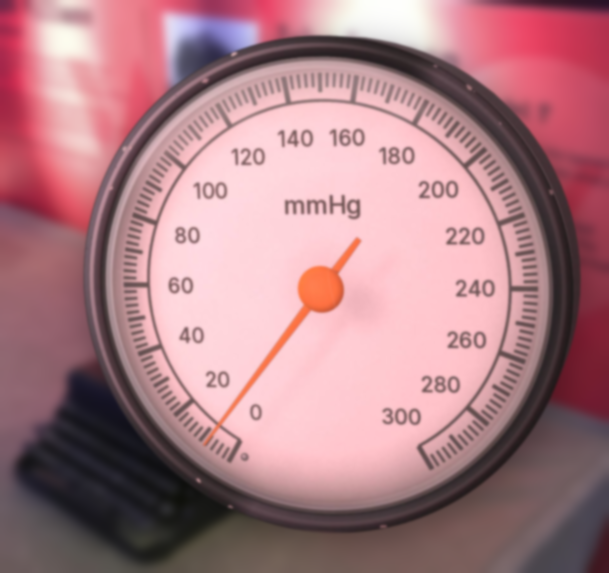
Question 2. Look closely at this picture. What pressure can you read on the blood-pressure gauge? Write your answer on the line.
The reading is 8 mmHg
